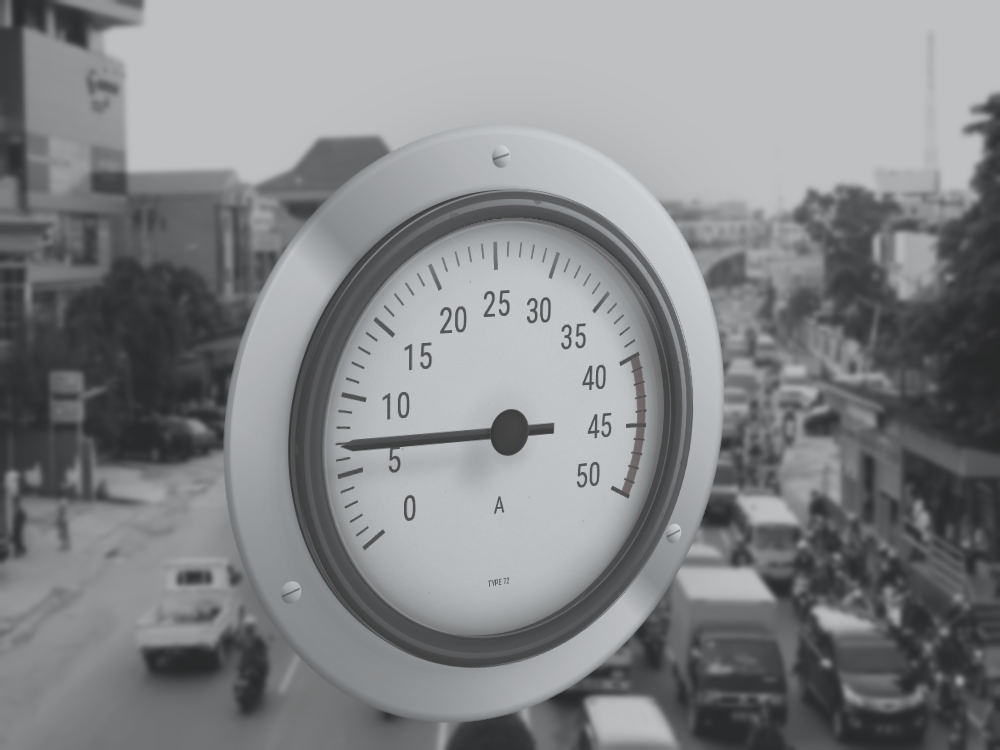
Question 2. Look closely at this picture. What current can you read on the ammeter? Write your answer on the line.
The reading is 7 A
